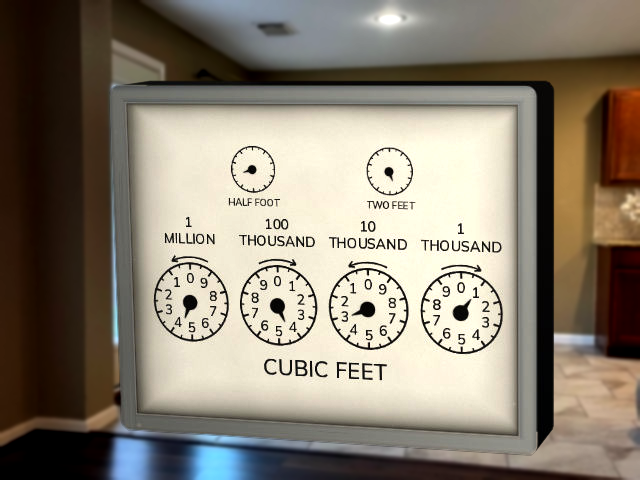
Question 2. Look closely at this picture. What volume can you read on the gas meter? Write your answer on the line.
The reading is 443100 ft³
